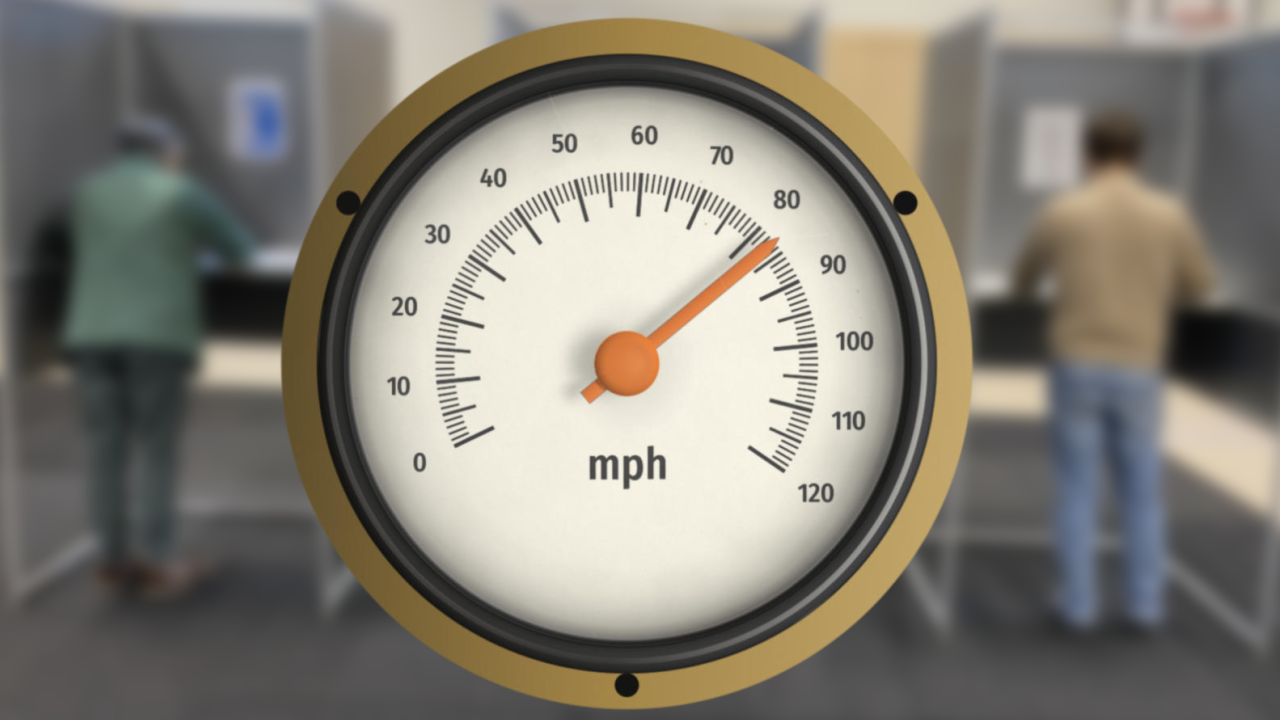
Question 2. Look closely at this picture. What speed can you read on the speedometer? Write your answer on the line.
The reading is 83 mph
